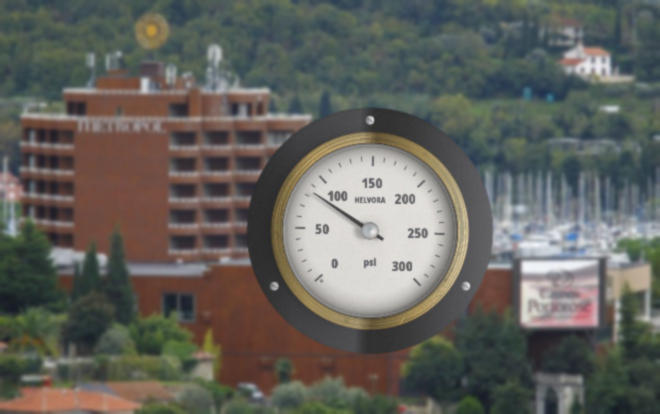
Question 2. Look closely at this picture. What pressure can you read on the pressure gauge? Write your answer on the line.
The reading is 85 psi
